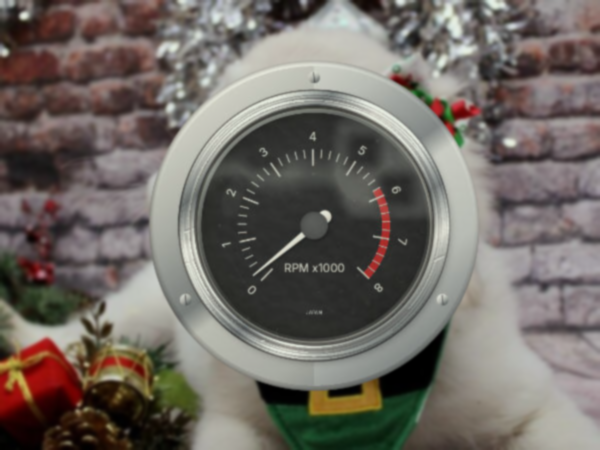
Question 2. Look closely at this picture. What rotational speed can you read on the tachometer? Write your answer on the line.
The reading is 200 rpm
